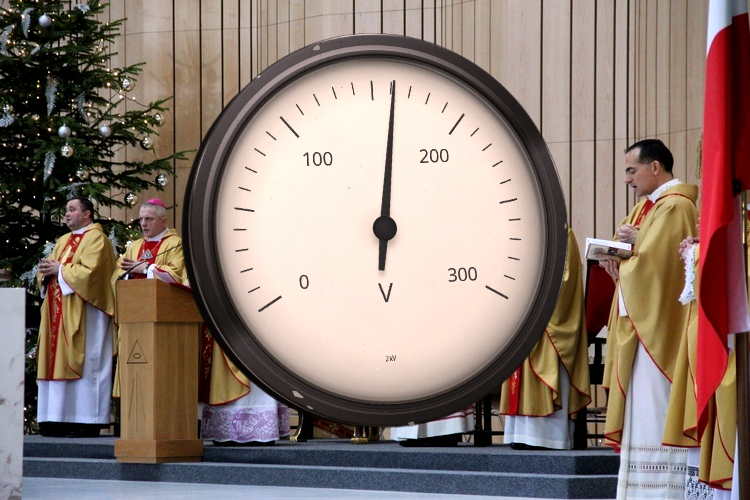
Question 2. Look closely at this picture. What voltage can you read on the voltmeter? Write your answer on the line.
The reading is 160 V
